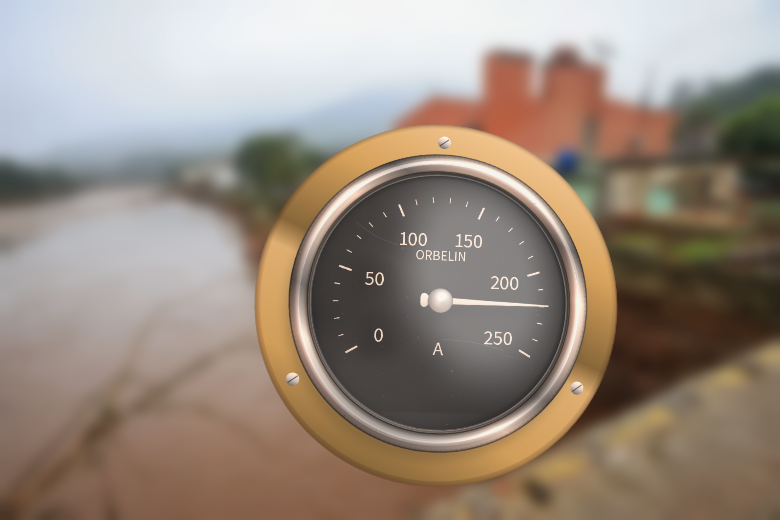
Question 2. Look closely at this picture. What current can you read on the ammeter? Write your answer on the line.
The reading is 220 A
